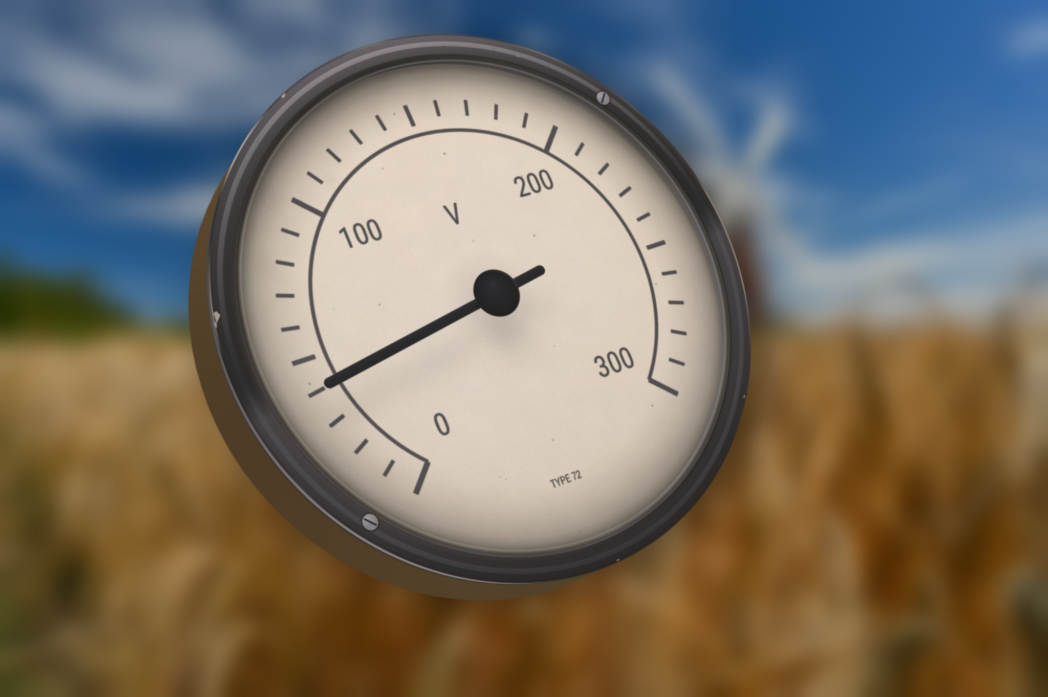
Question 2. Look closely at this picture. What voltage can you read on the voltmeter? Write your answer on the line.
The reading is 40 V
